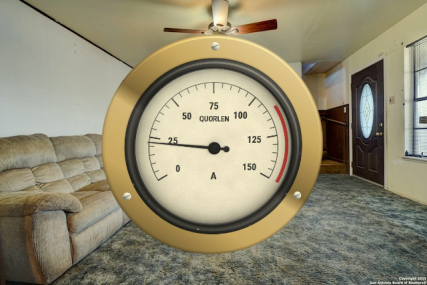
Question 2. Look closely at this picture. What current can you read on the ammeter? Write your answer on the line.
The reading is 22.5 A
